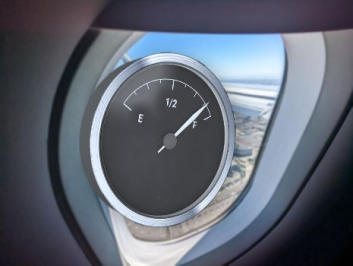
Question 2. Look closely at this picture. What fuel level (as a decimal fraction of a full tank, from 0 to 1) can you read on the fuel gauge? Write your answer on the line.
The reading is 0.875
